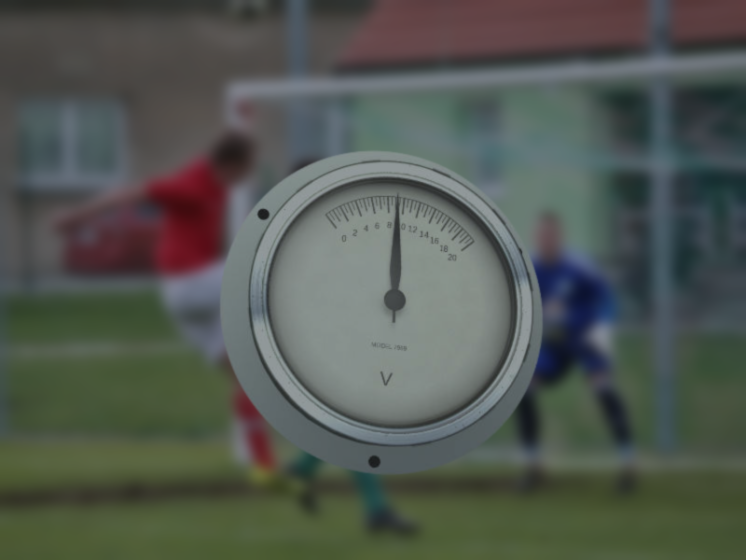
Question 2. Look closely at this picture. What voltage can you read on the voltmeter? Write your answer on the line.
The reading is 9 V
